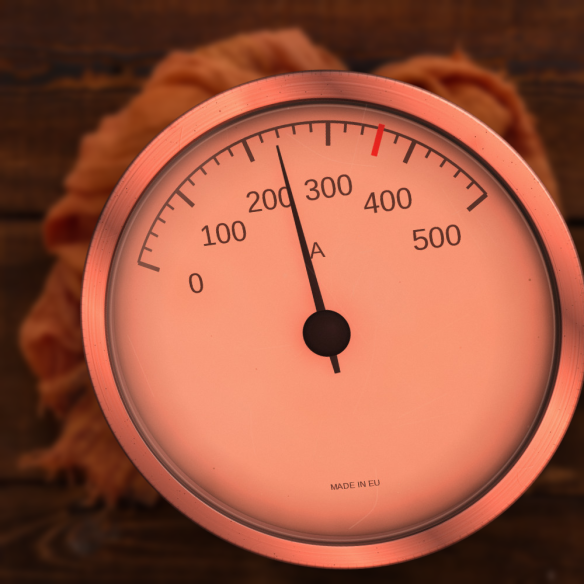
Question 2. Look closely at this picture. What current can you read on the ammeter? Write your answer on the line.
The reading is 240 A
